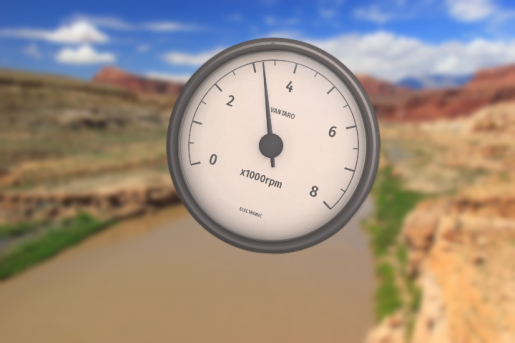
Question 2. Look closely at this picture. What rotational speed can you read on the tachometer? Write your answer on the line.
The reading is 3250 rpm
